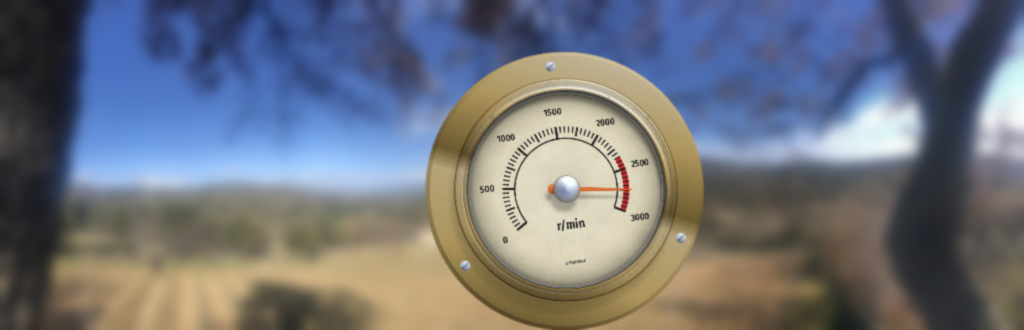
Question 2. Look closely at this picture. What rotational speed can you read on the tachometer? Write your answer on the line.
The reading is 2750 rpm
